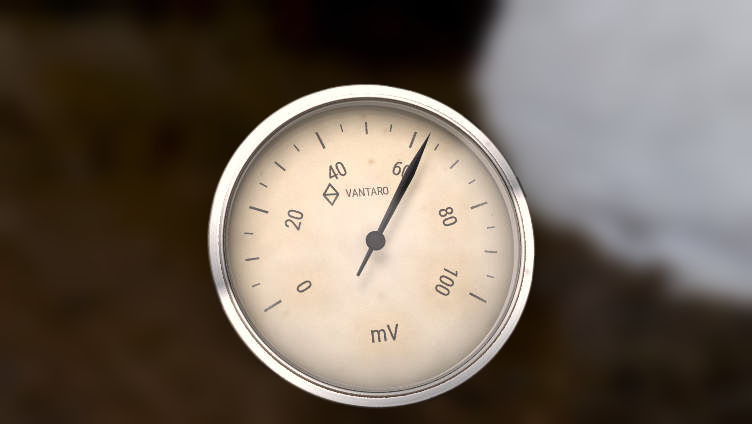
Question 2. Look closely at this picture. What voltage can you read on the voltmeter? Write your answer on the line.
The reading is 62.5 mV
